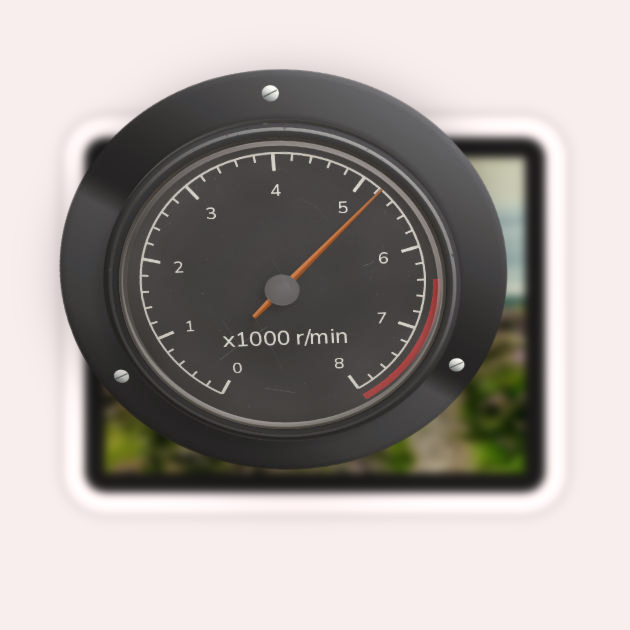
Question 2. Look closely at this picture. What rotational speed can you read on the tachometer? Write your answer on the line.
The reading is 5200 rpm
